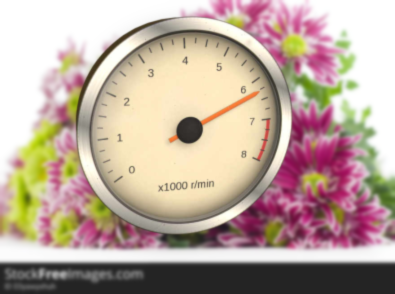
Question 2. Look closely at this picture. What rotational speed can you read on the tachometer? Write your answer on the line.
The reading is 6250 rpm
